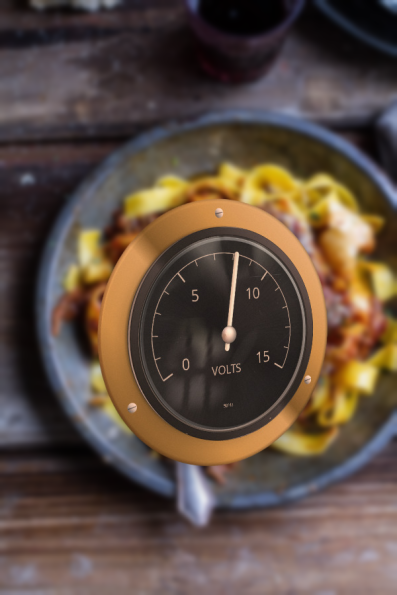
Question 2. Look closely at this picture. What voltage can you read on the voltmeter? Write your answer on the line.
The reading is 8 V
